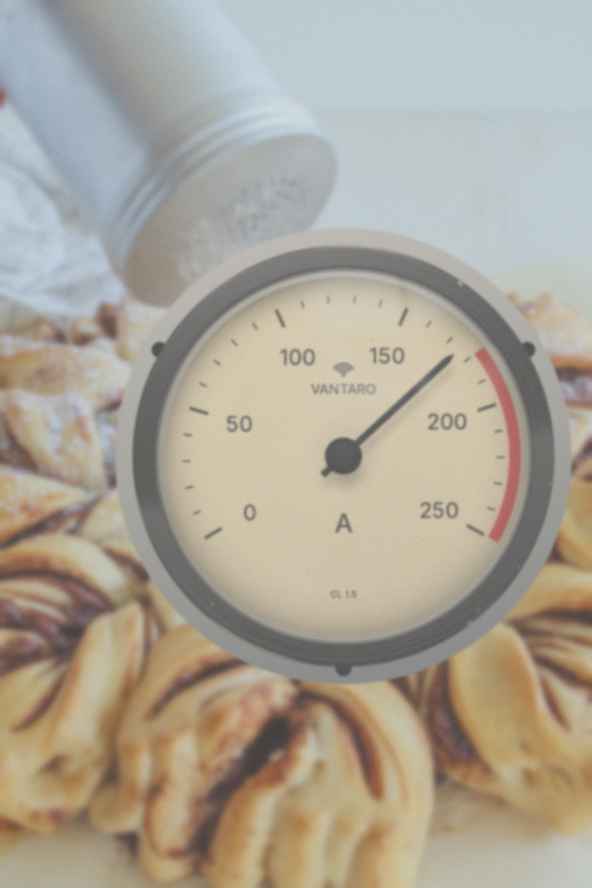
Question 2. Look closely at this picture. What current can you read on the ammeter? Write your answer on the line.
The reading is 175 A
